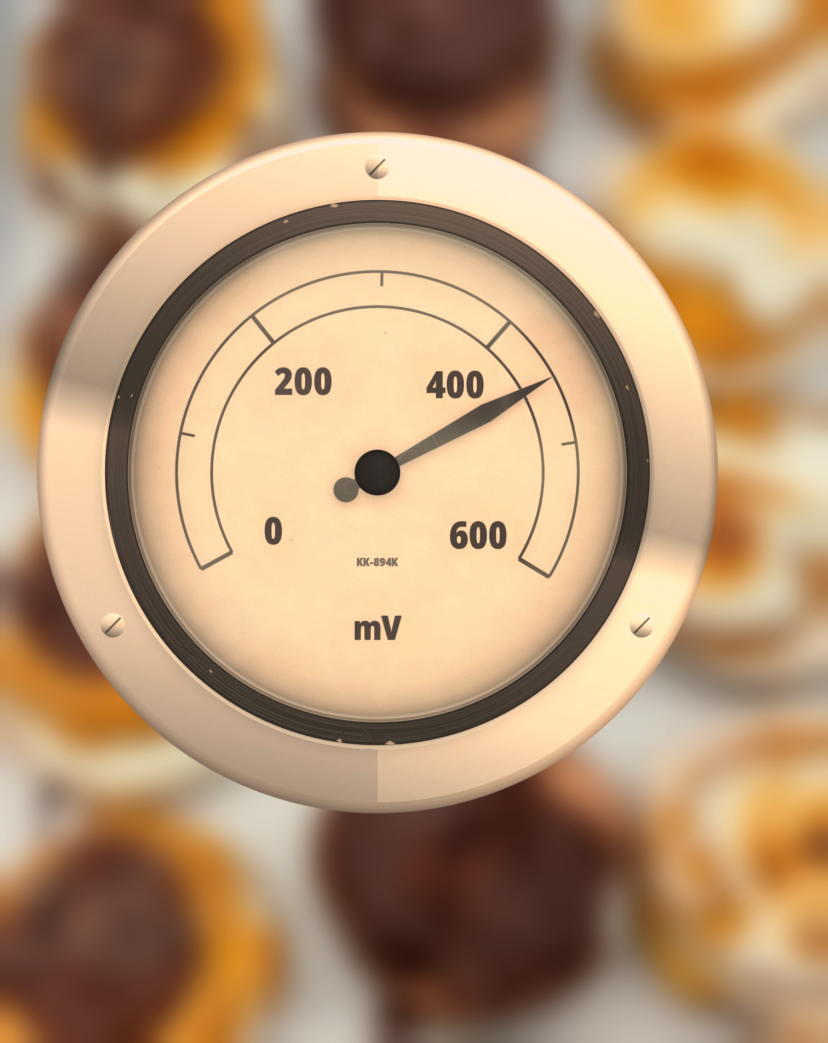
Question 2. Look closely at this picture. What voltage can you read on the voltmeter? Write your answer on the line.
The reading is 450 mV
